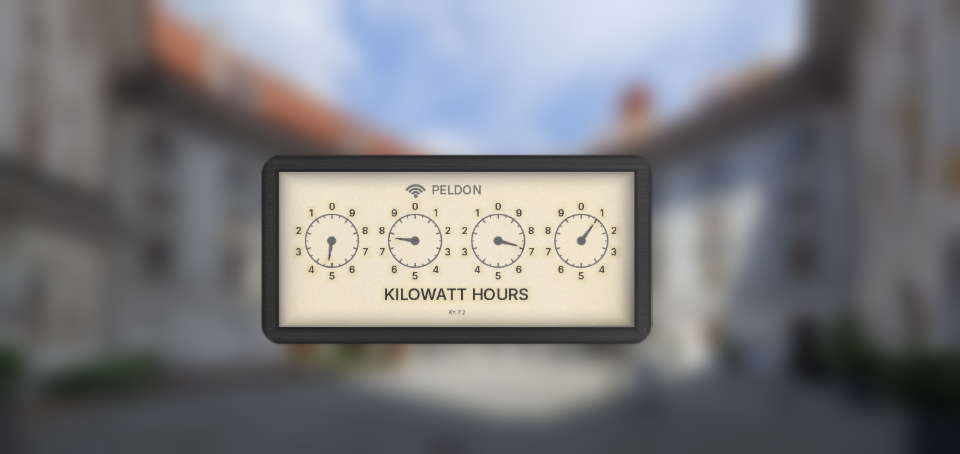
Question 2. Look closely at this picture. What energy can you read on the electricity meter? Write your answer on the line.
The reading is 4771 kWh
